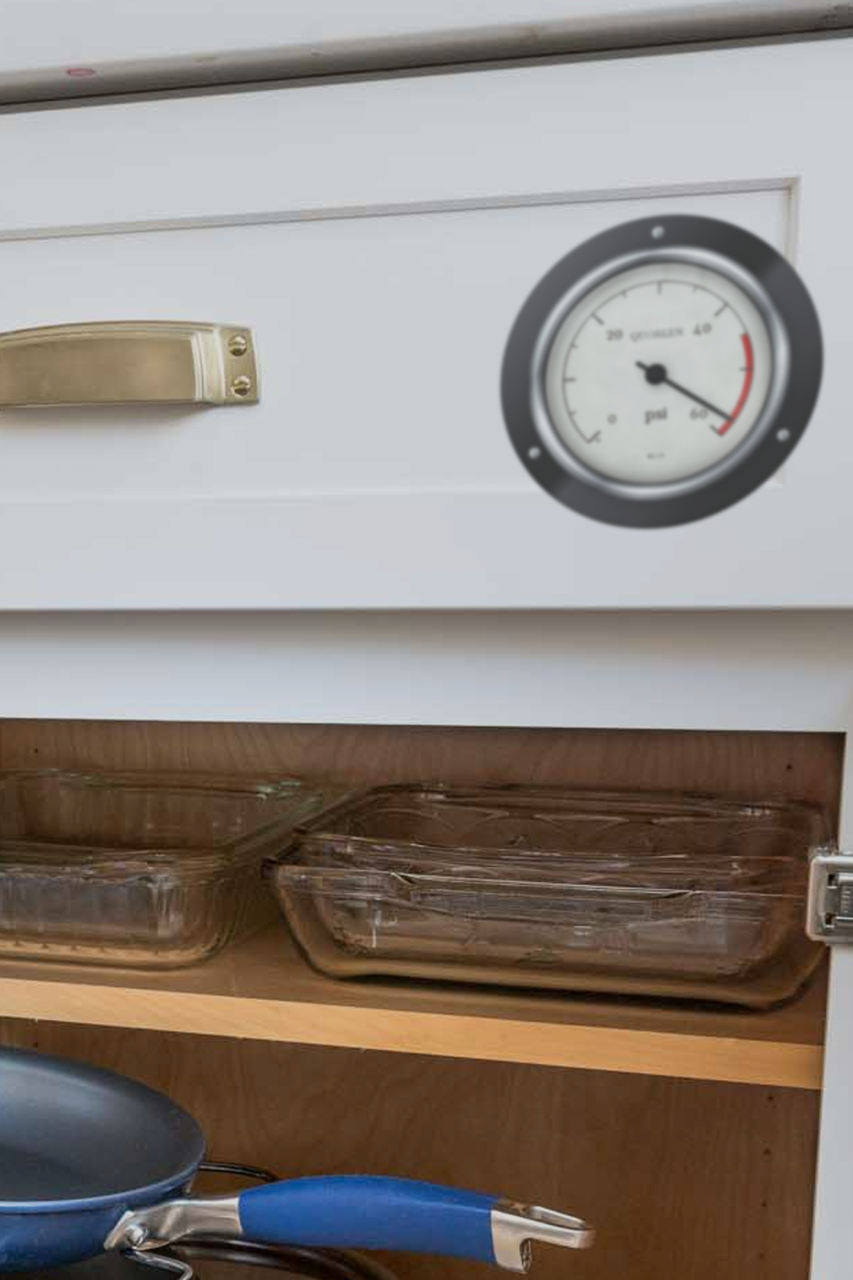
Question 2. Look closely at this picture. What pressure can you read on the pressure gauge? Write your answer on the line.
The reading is 57.5 psi
